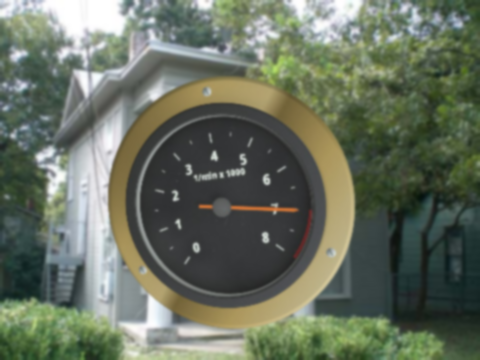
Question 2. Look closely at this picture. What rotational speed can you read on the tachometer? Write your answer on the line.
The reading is 7000 rpm
